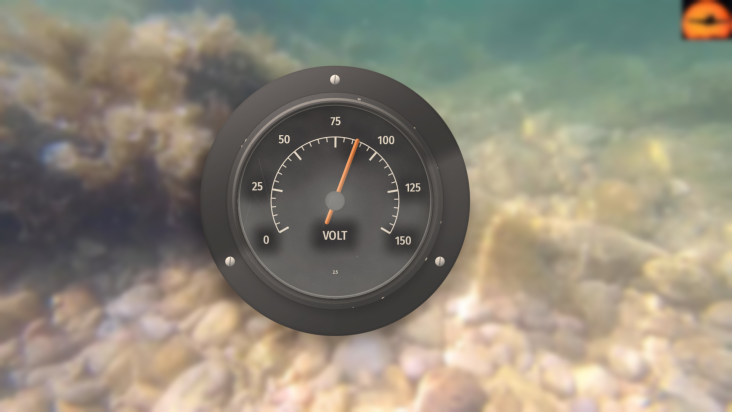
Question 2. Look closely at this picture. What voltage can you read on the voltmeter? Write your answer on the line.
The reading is 87.5 V
